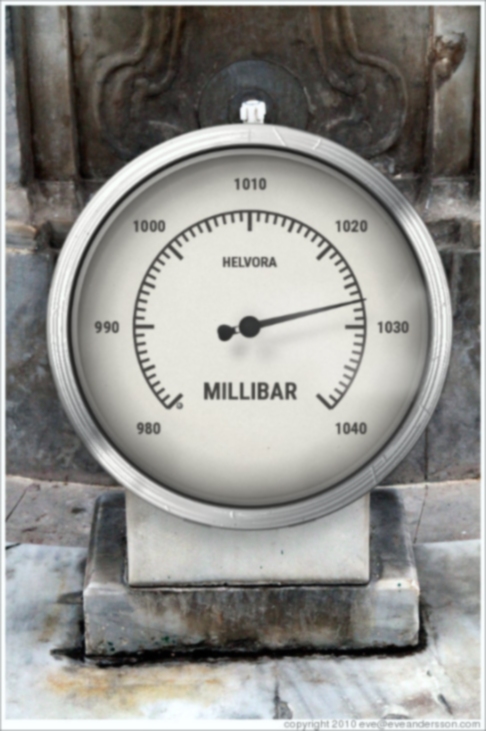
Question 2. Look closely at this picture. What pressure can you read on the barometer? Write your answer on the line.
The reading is 1027 mbar
